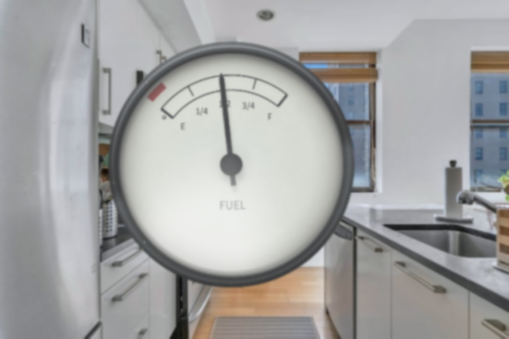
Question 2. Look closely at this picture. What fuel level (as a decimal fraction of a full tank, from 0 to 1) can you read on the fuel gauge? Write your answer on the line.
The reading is 0.5
